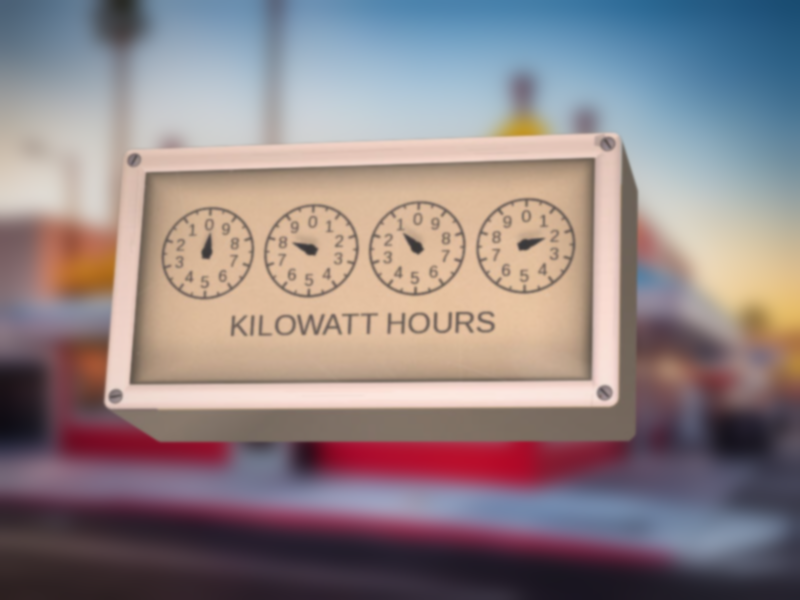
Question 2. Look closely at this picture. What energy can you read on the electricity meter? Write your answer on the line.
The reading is 9812 kWh
